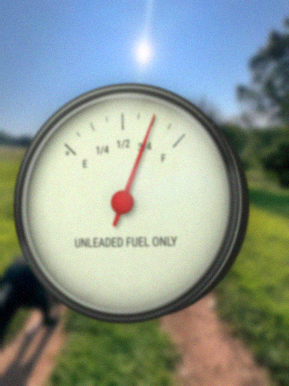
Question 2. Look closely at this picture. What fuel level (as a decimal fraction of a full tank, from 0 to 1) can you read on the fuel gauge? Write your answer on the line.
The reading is 0.75
